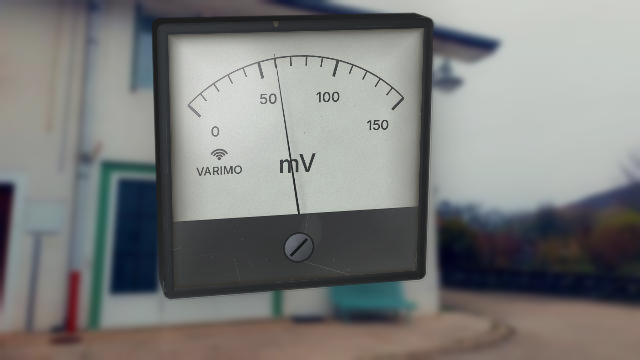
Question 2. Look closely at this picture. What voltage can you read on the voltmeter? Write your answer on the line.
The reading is 60 mV
